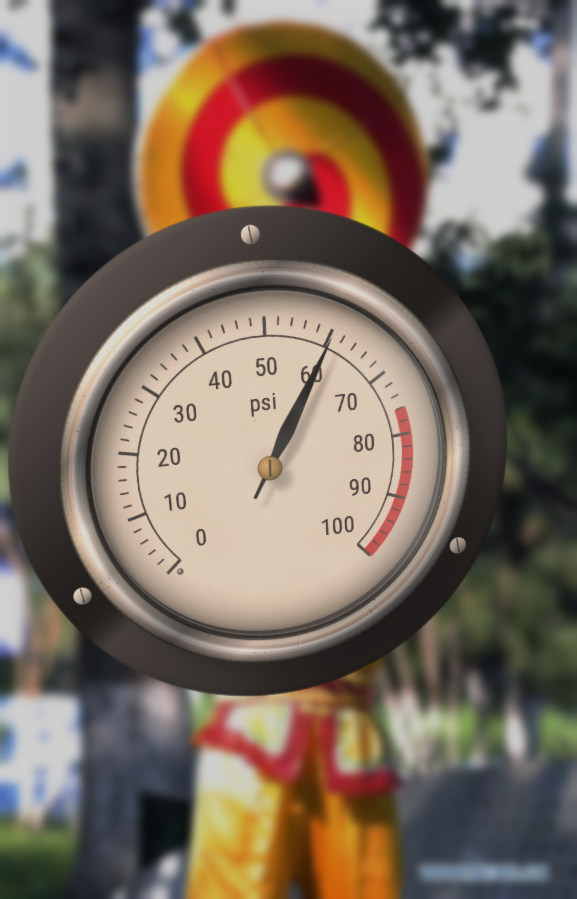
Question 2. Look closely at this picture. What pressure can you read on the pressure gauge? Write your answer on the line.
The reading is 60 psi
